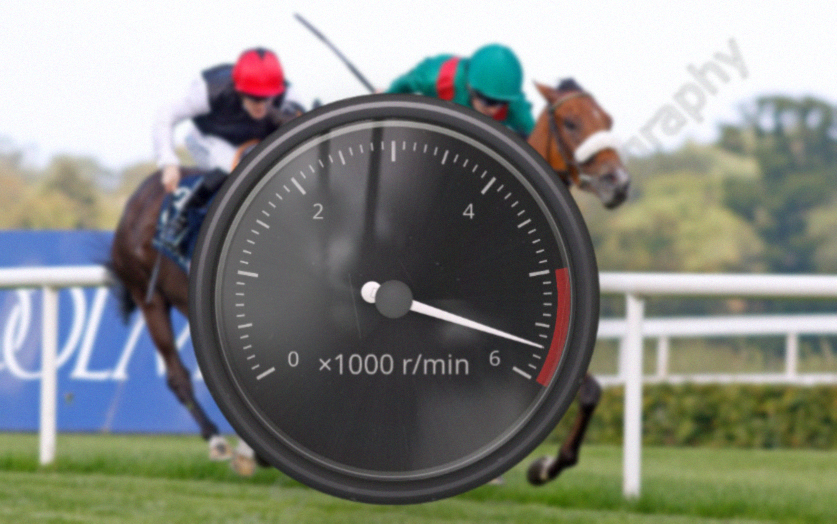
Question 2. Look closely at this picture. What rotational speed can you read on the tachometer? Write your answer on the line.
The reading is 5700 rpm
